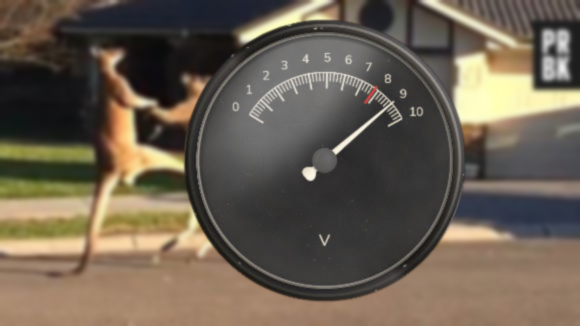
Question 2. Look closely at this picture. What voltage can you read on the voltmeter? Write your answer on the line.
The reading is 9 V
